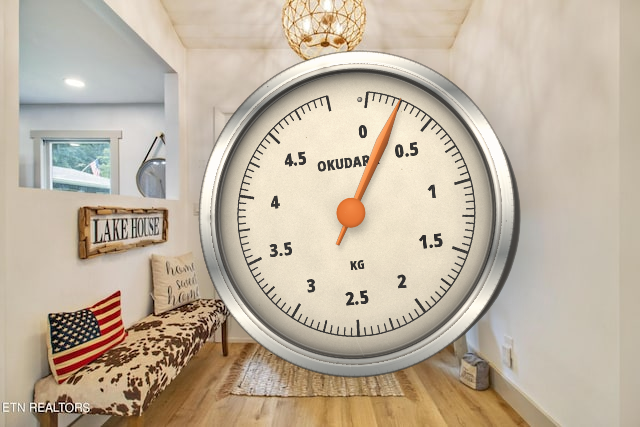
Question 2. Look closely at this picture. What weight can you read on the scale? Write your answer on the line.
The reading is 0.25 kg
